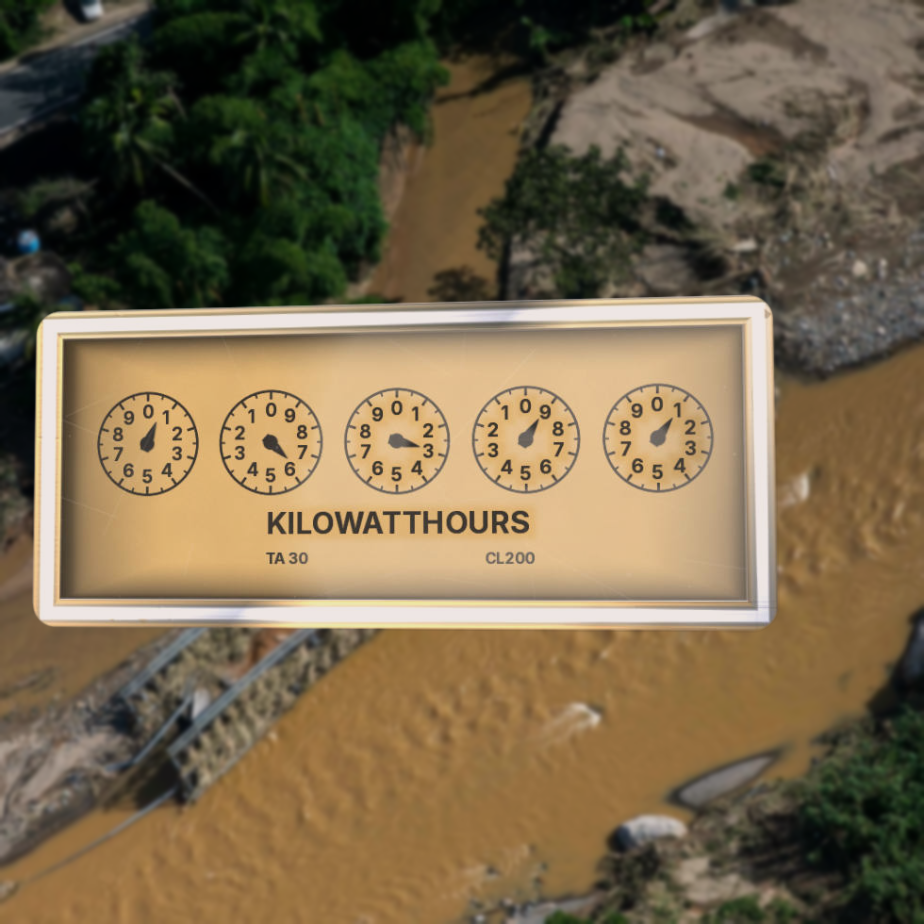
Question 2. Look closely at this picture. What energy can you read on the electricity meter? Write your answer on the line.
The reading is 6291 kWh
